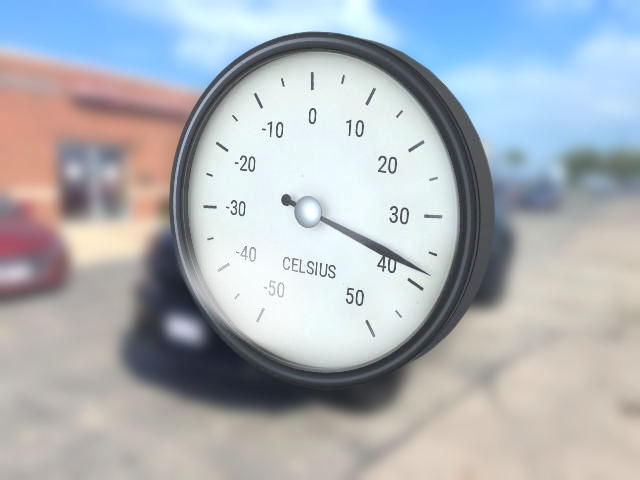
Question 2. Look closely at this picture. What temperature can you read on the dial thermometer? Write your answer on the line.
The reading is 37.5 °C
